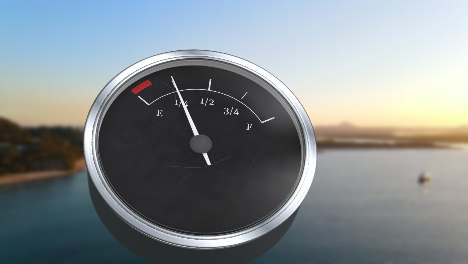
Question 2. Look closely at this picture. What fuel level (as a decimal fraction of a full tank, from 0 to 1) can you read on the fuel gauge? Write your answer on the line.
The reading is 0.25
